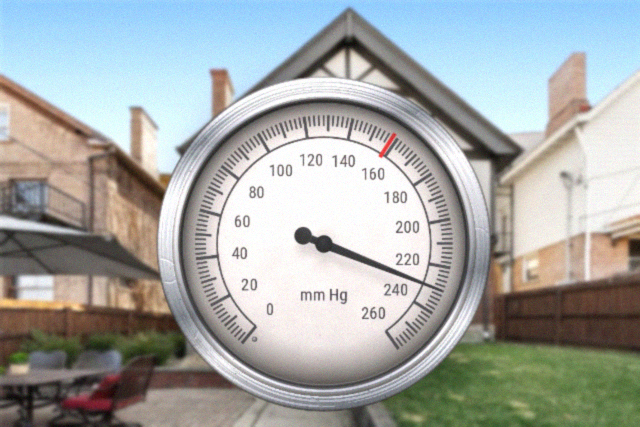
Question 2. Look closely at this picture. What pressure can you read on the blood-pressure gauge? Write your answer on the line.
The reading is 230 mmHg
